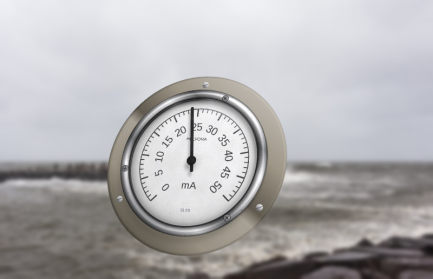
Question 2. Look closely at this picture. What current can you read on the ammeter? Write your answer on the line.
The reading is 24 mA
